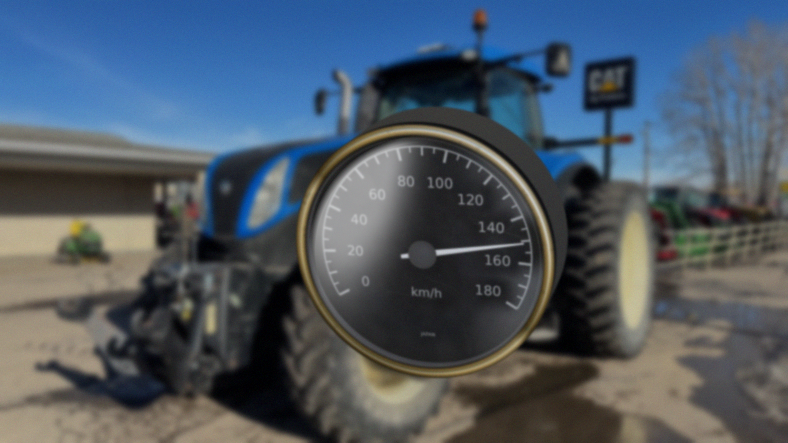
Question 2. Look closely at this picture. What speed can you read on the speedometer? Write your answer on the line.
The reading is 150 km/h
